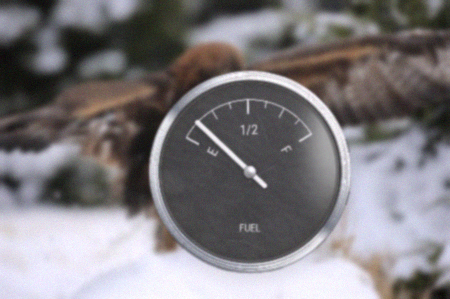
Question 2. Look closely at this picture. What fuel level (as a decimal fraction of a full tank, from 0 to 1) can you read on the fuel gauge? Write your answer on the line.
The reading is 0.125
